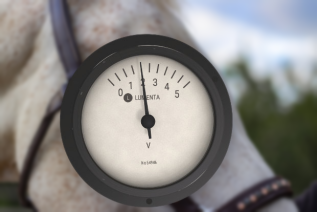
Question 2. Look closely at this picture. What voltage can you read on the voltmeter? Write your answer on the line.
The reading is 2 V
